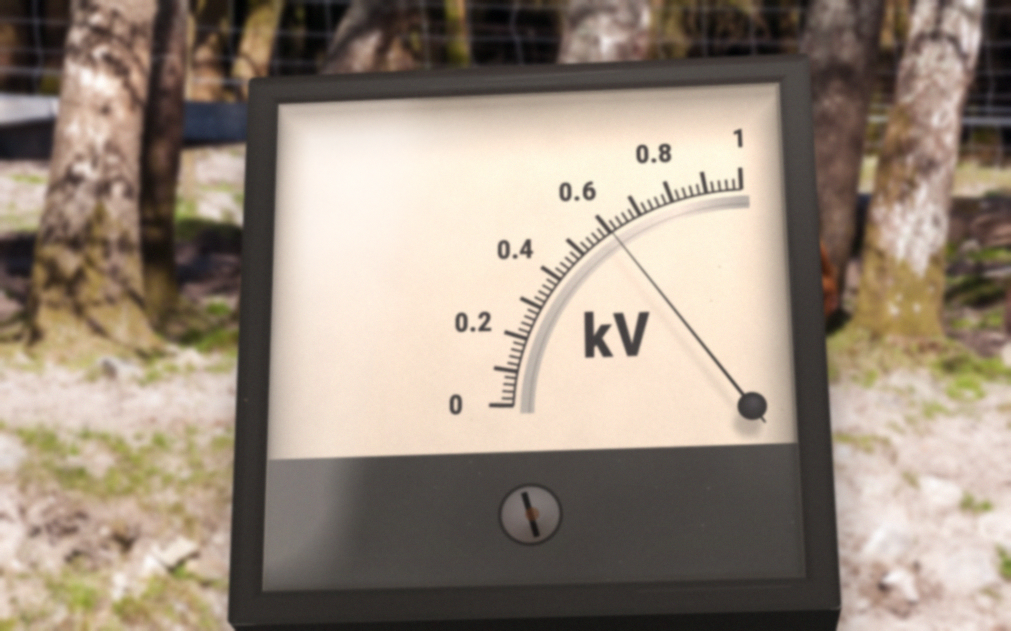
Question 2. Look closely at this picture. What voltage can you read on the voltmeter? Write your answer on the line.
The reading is 0.6 kV
